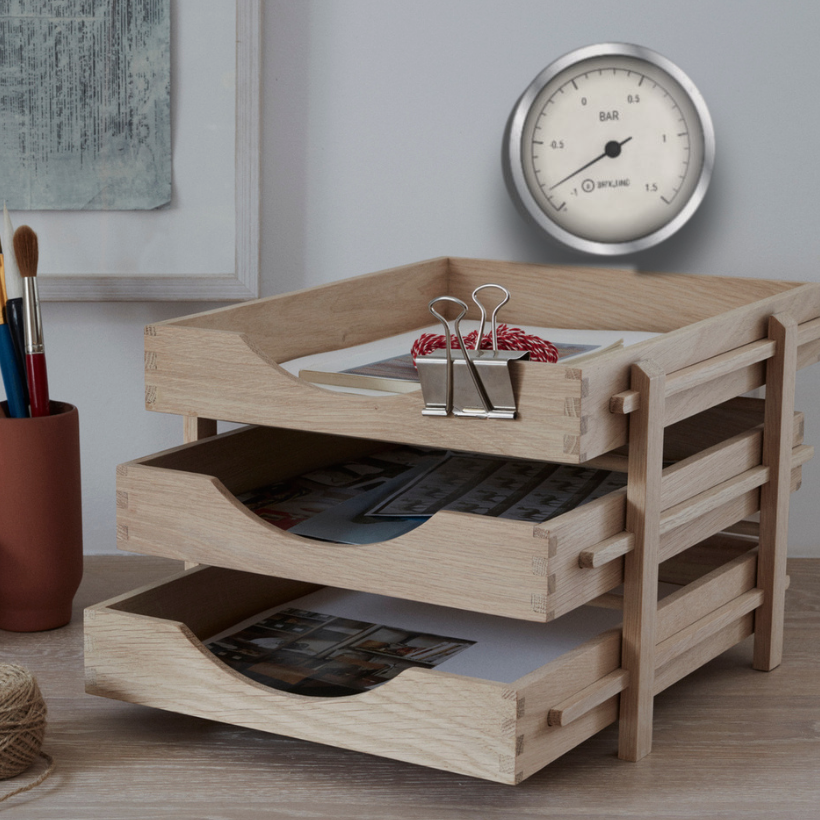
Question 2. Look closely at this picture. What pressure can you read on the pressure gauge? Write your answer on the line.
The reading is -0.85 bar
